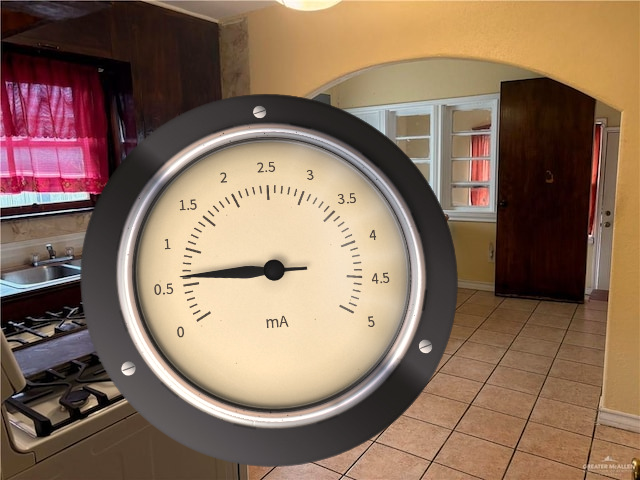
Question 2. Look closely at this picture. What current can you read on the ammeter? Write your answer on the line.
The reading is 0.6 mA
